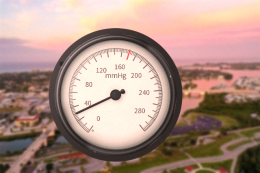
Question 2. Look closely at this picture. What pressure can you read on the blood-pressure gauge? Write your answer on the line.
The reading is 30 mmHg
